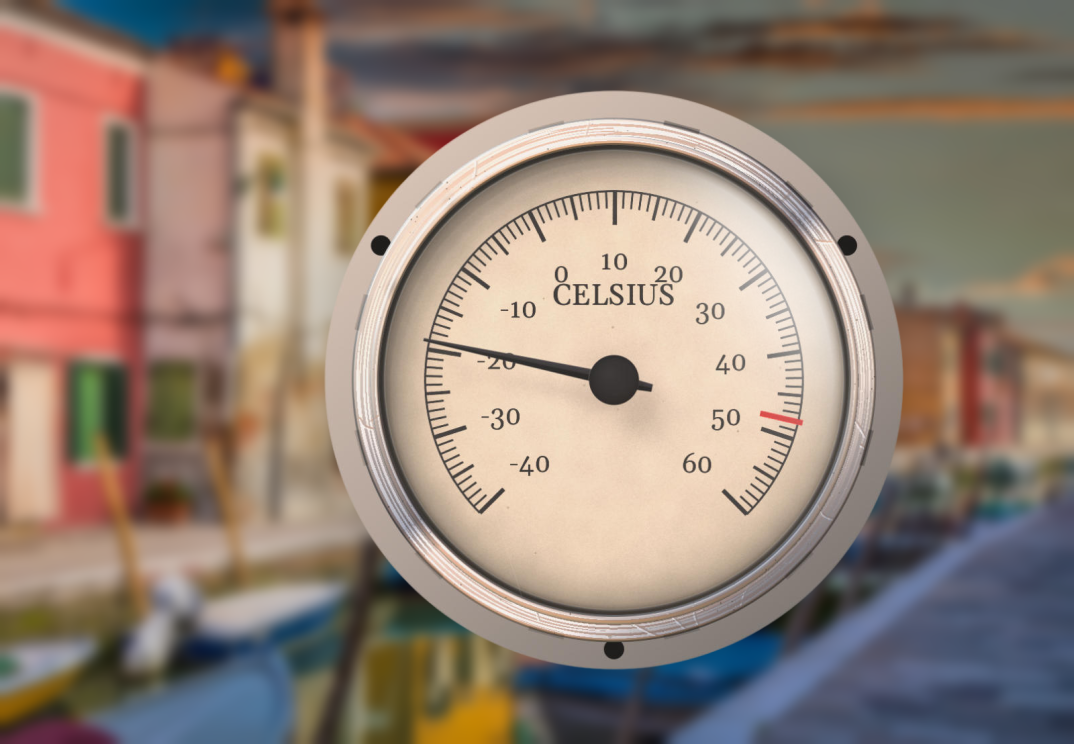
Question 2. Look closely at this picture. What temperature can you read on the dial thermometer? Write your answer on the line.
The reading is -19 °C
